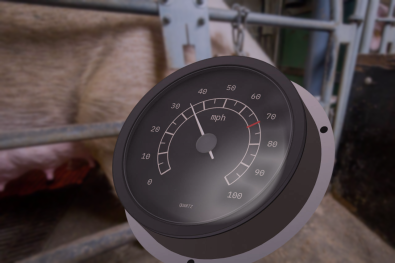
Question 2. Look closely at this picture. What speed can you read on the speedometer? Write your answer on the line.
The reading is 35 mph
